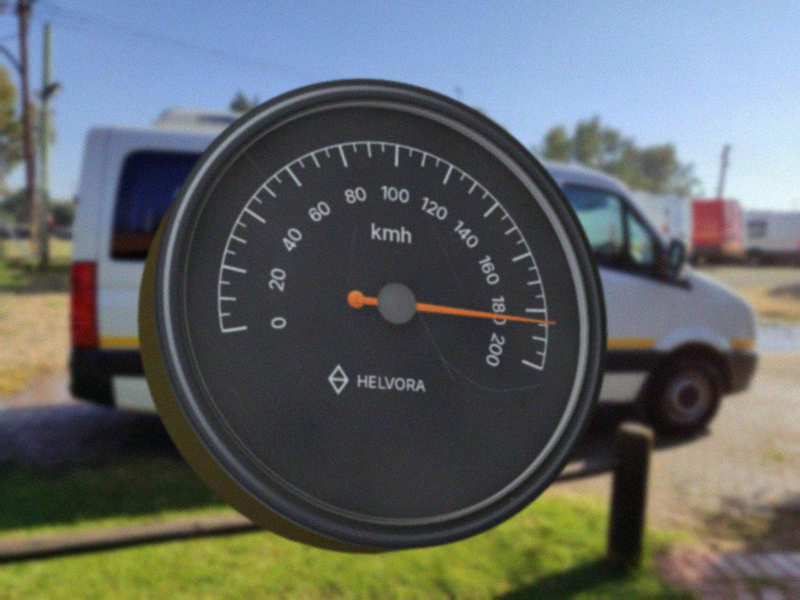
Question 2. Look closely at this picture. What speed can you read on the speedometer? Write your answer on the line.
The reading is 185 km/h
